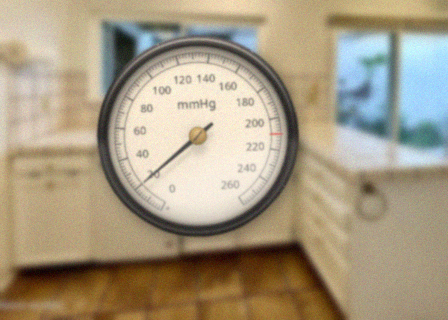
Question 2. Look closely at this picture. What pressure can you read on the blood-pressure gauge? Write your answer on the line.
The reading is 20 mmHg
